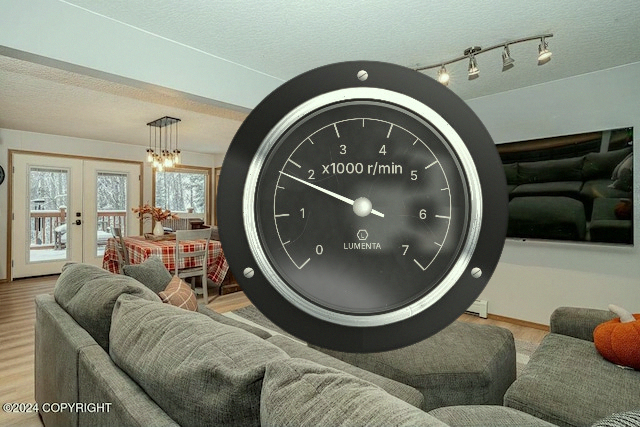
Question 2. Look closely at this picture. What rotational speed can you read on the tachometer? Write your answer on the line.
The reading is 1750 rpm
